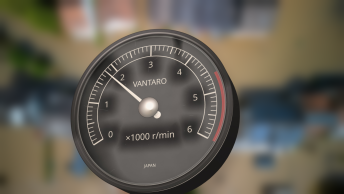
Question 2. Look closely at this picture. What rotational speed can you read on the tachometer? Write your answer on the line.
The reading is 1800 rpm
